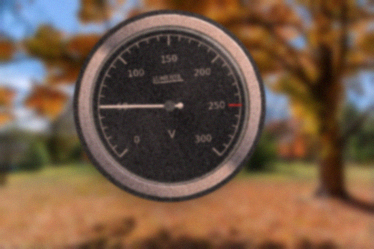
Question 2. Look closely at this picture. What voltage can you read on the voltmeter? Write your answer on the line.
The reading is 50 V
